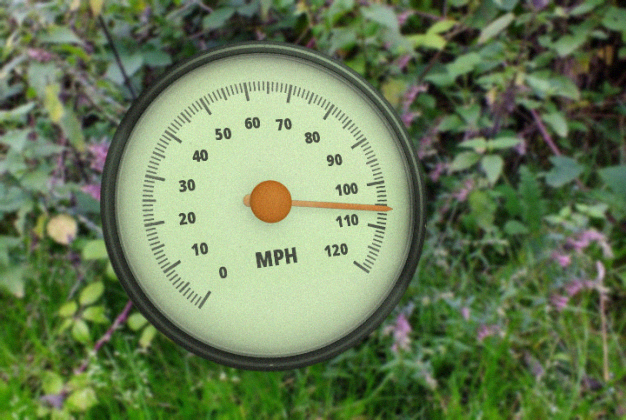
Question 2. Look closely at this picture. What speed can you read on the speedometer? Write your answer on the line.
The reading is 106 mph
